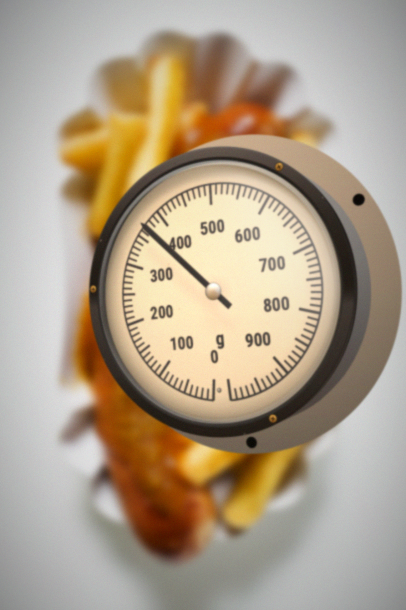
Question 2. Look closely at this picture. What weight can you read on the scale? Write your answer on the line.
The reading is 370 g
